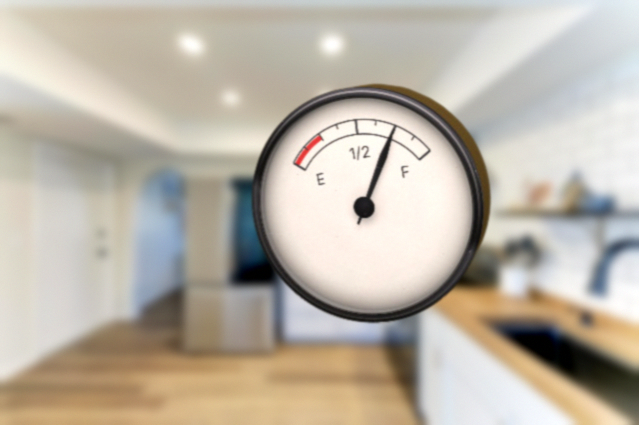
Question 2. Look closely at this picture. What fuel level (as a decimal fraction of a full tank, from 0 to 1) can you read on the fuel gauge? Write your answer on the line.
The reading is 0.75
